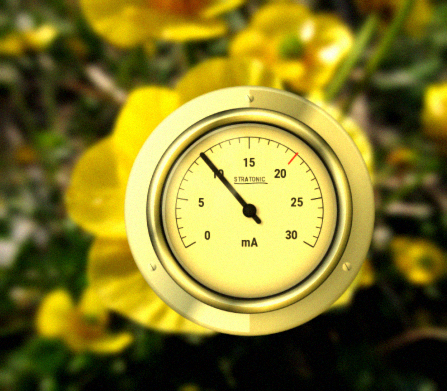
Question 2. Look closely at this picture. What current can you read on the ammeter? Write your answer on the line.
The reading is 10 mA
